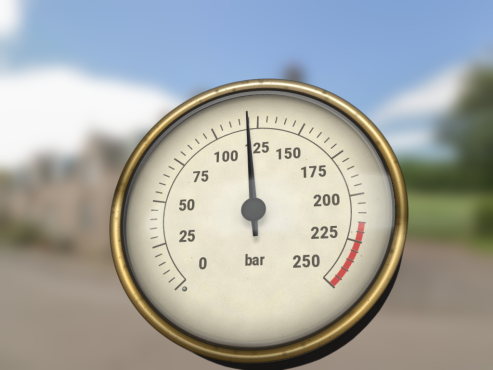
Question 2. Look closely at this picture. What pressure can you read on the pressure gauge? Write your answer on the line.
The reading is 120 bar
